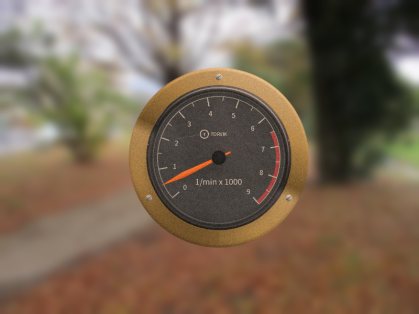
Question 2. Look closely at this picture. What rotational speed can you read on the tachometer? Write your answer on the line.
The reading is 500 rpm
